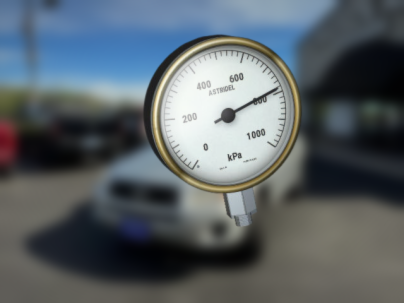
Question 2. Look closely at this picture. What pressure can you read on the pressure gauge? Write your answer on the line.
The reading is 780 kPa
